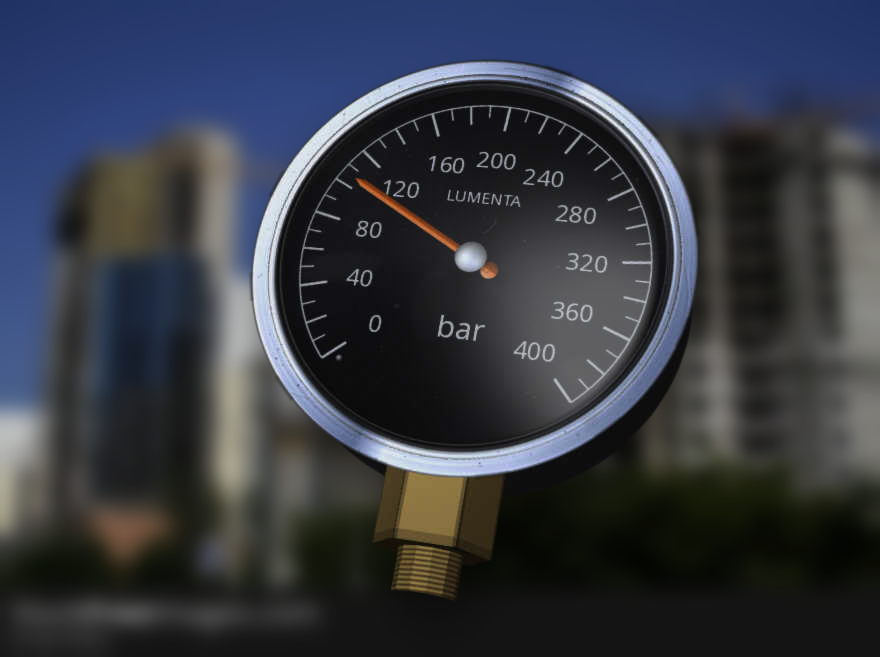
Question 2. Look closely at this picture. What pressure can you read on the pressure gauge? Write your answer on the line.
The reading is 105 bar
